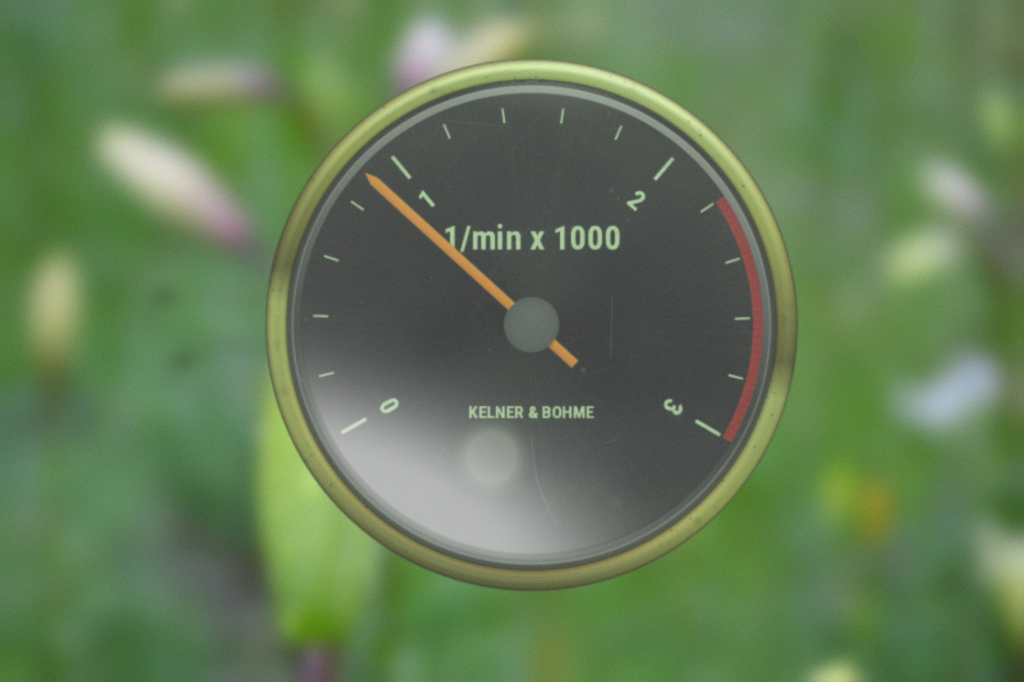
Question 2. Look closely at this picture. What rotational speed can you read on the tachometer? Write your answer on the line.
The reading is 900 rpm
